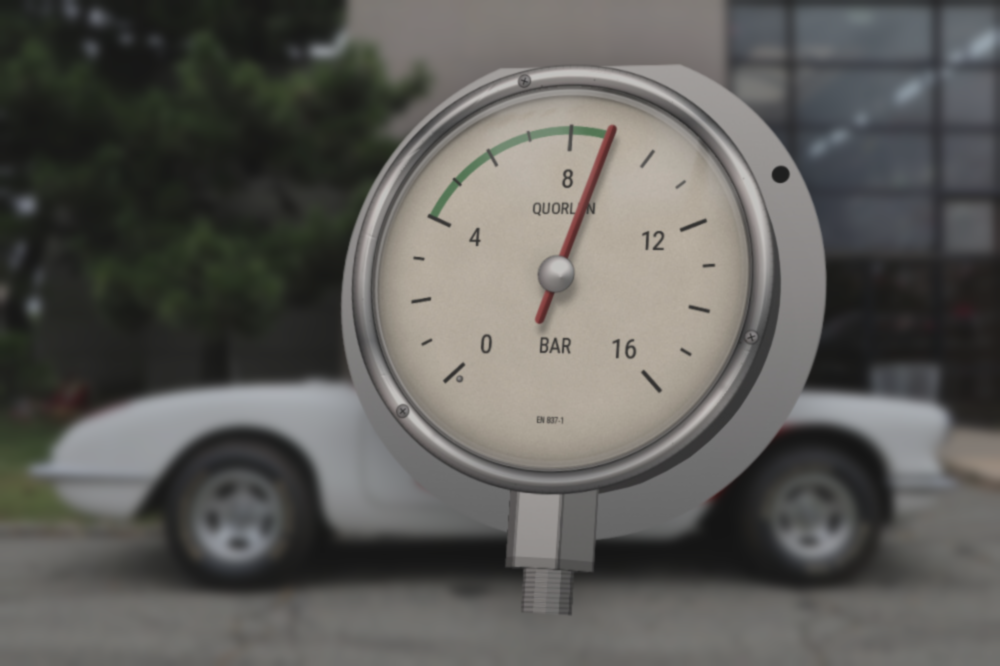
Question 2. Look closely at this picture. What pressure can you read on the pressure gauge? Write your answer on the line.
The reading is 9 bar
